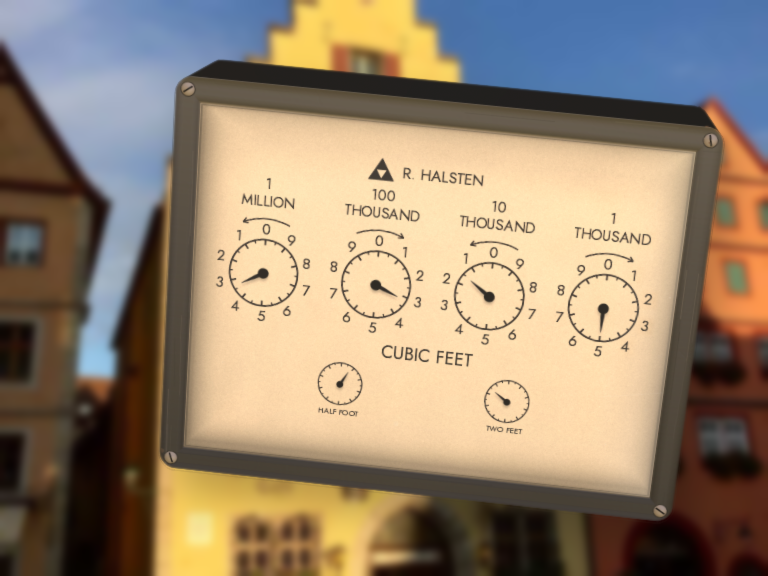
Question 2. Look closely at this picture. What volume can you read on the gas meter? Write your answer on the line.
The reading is 331500 ft³
